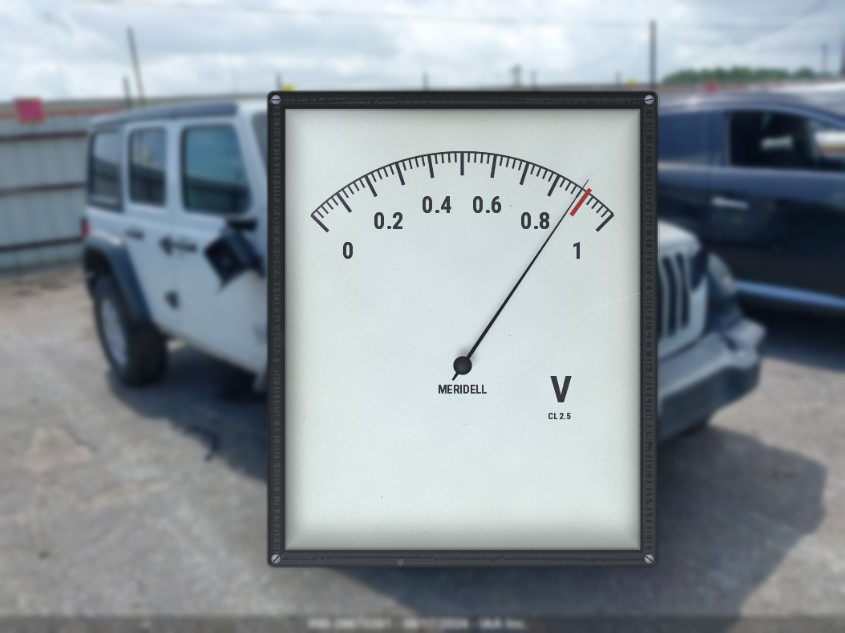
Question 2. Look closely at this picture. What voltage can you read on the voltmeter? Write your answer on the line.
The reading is 0.88 V
